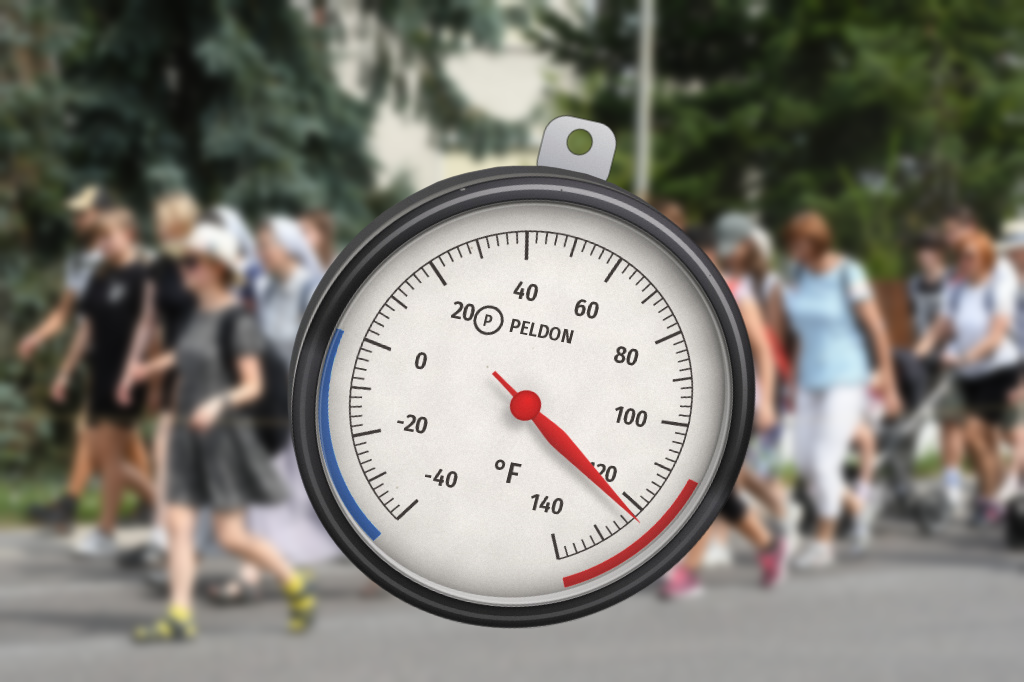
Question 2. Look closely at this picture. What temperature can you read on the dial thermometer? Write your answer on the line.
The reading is 122 °F
